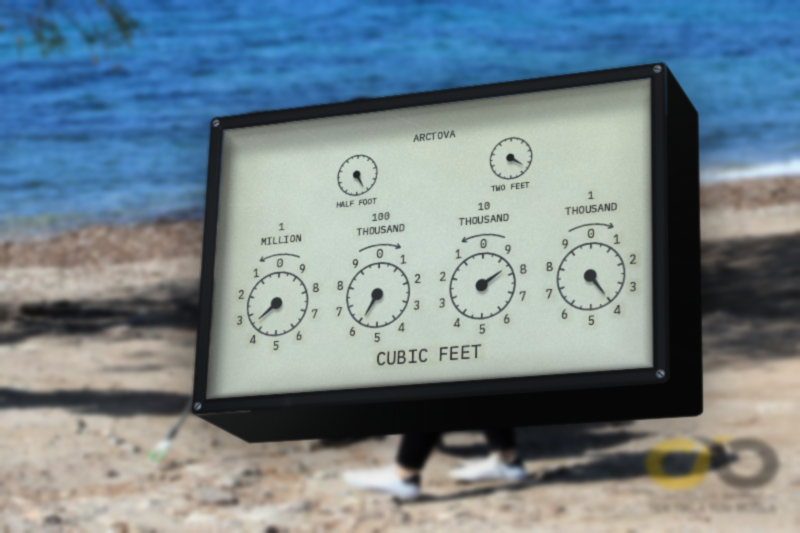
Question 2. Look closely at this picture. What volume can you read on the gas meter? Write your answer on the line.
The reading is 358400 ft³
